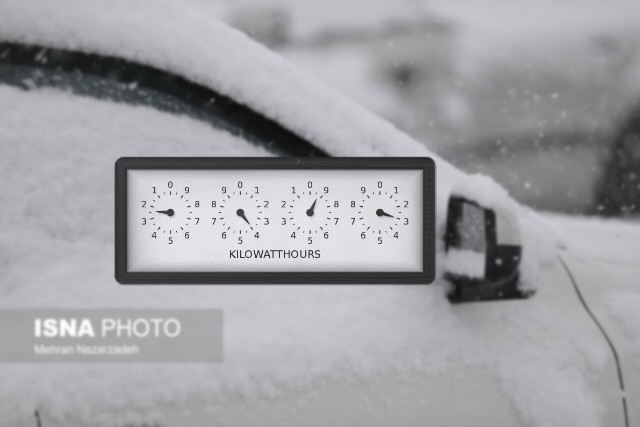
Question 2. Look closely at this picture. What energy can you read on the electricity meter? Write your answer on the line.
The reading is 2393 kWh
